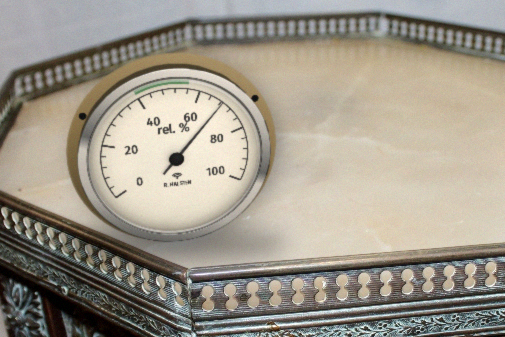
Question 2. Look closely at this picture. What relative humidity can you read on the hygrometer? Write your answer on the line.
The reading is 68 %
